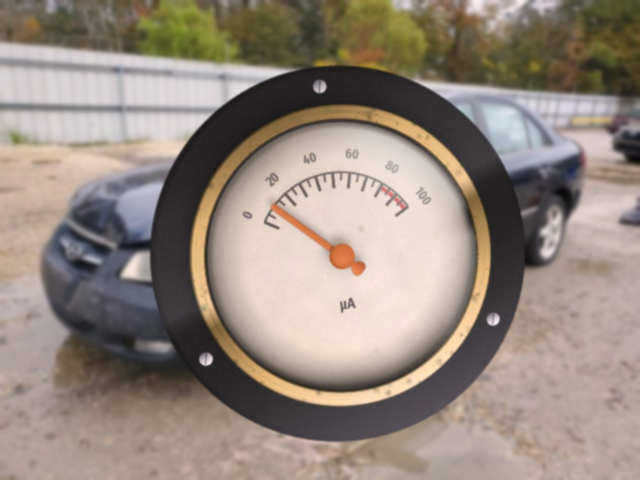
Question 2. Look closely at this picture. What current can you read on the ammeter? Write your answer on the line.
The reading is 10 µA
